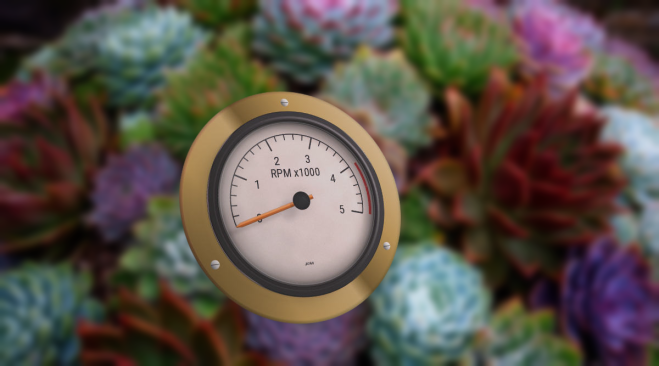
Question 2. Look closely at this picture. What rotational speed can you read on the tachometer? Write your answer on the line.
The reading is 0 rpm
